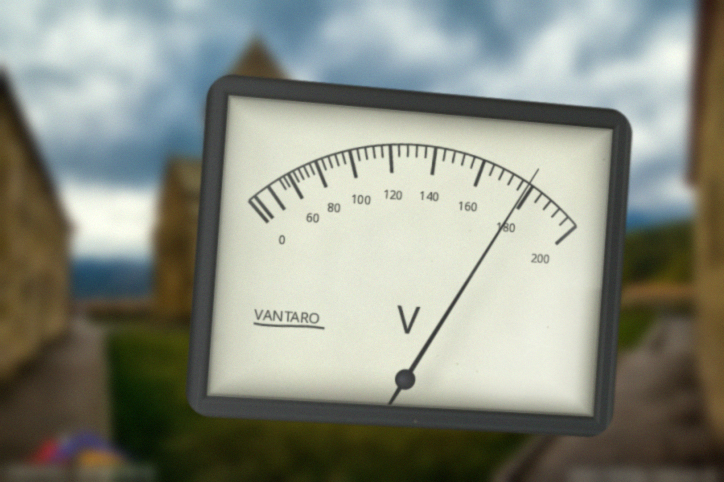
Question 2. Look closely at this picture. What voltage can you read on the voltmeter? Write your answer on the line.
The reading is 178 V
